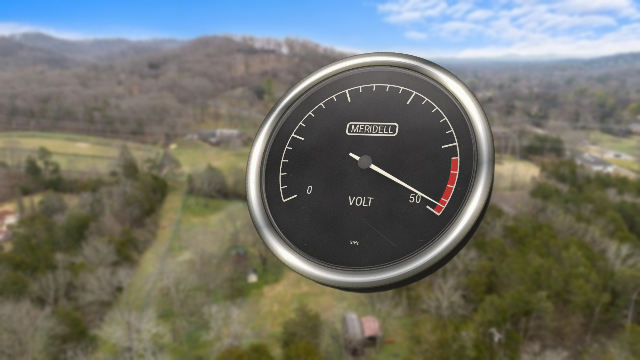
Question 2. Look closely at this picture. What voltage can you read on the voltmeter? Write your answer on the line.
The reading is 49 V
